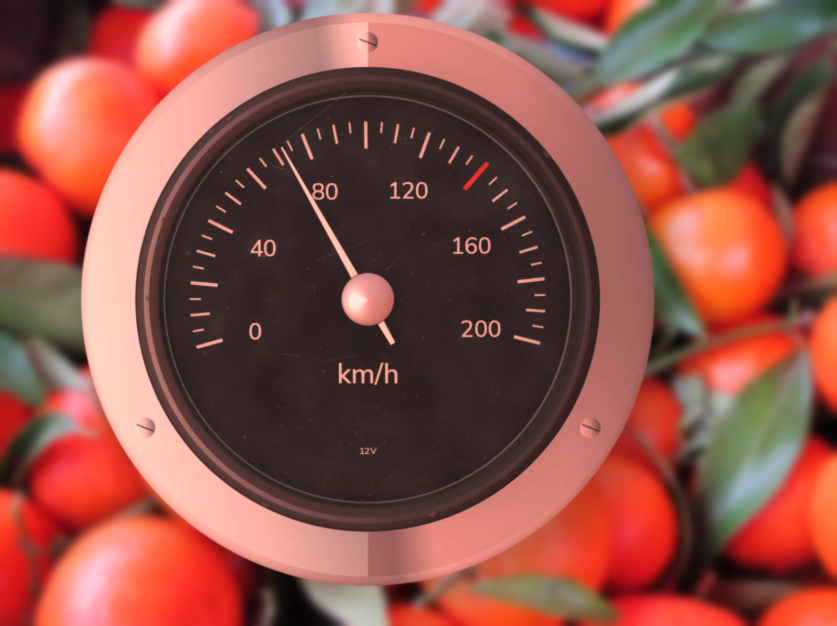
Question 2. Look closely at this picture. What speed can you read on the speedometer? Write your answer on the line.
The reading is 72.5 km/h
